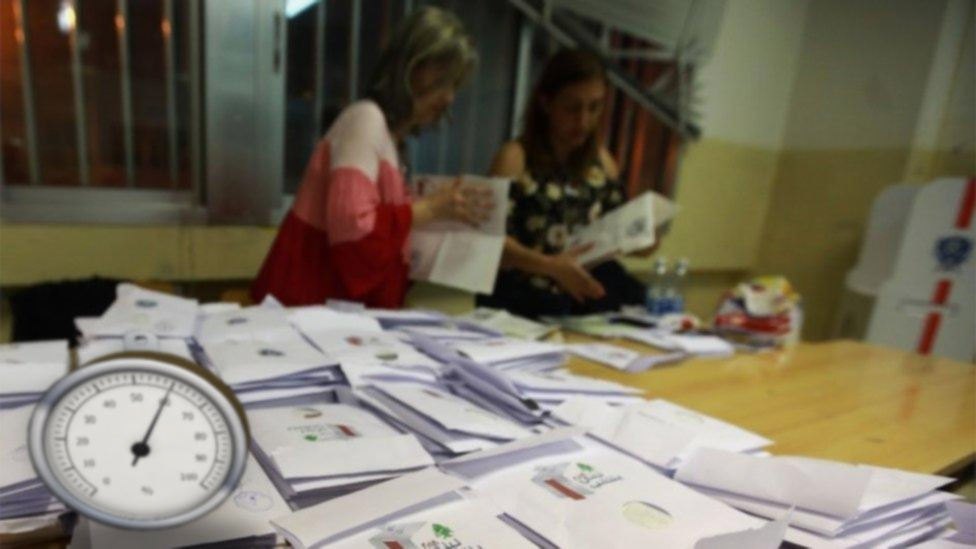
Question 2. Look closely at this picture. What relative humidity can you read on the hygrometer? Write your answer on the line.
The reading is 60 %
